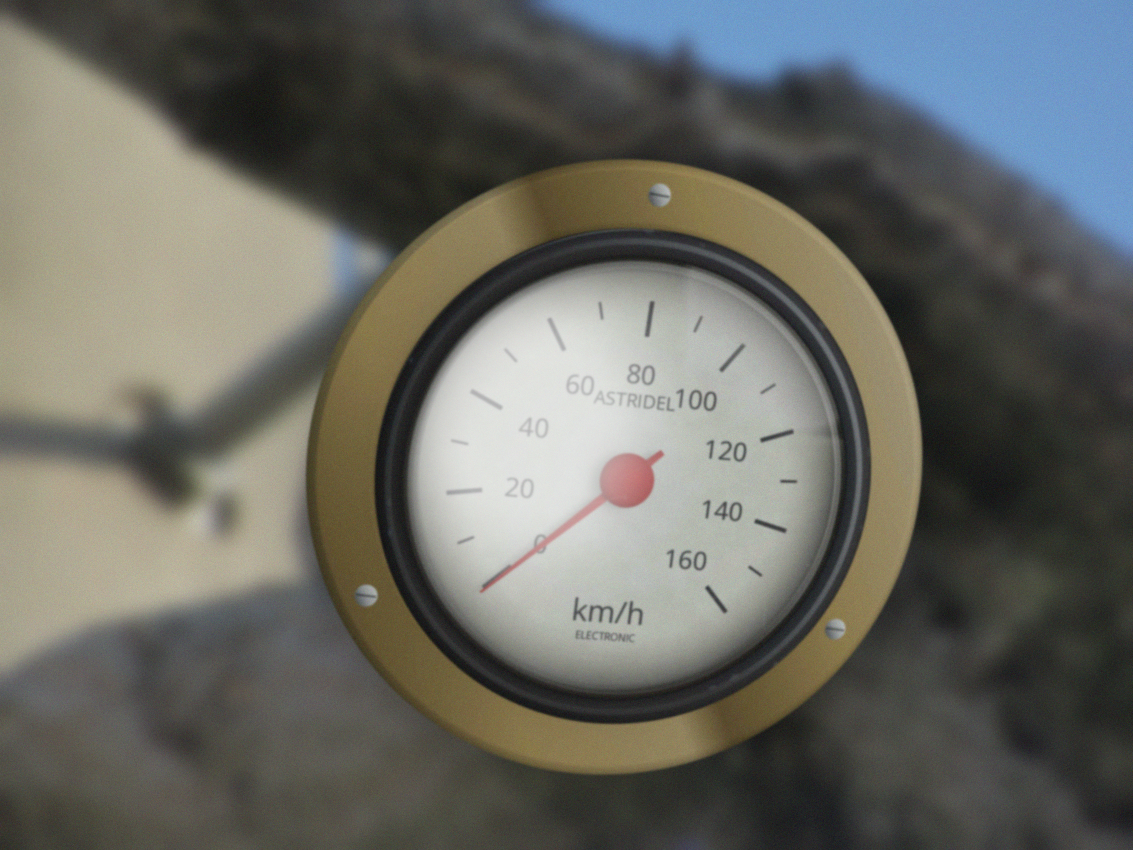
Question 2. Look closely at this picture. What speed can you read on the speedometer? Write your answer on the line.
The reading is 0 km/h
